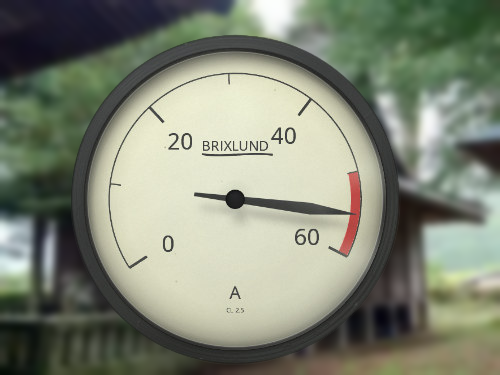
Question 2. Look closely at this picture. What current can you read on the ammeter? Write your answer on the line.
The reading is 55 A
